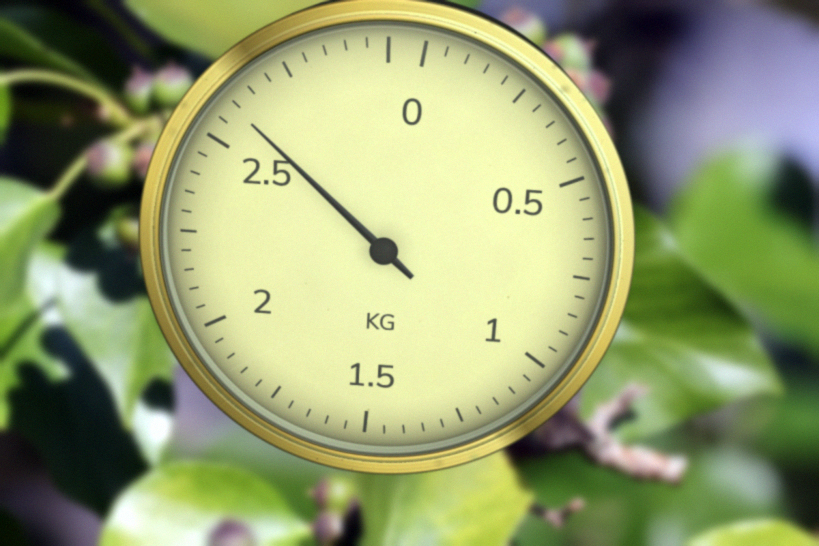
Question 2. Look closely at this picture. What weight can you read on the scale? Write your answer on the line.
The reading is 2.6 kg
